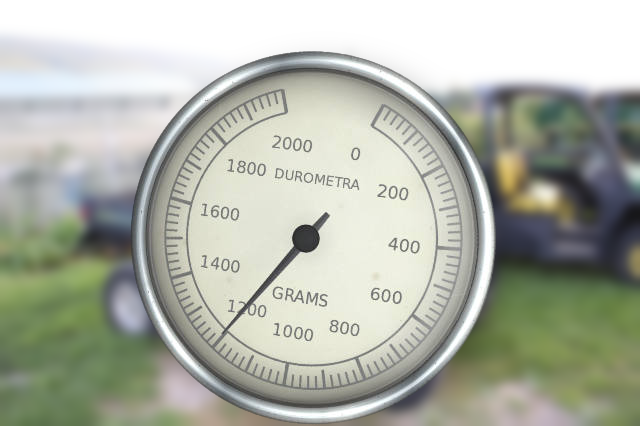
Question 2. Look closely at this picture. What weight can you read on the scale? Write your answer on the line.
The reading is 1200 g
